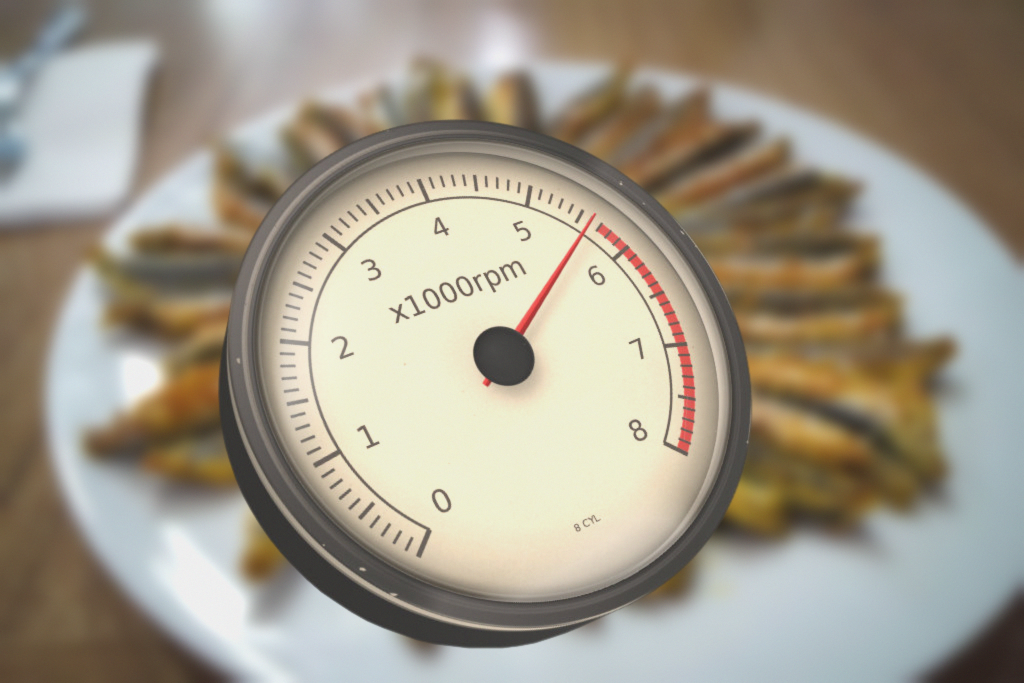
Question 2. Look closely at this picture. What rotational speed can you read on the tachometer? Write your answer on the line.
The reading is 5600 rpm
